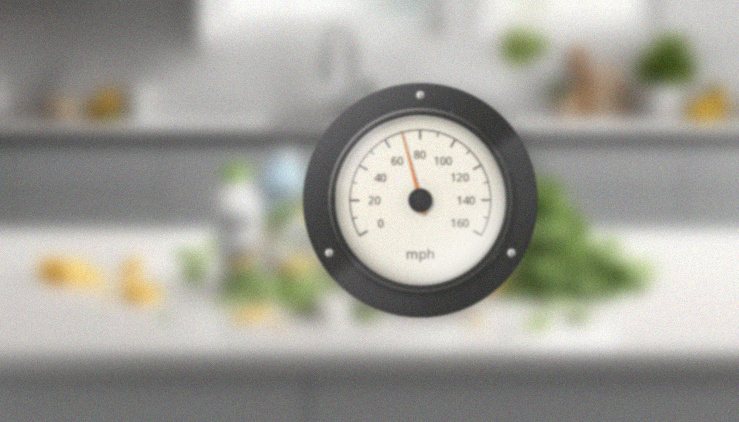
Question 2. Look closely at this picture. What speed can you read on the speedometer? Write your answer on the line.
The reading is 70 mph
